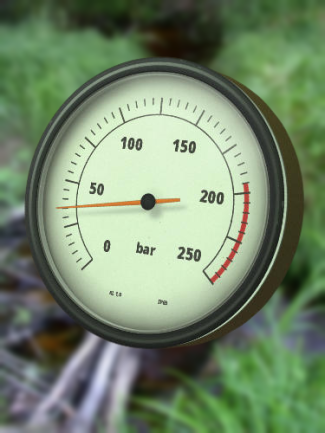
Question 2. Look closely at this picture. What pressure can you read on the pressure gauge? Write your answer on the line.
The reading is 35 bar
